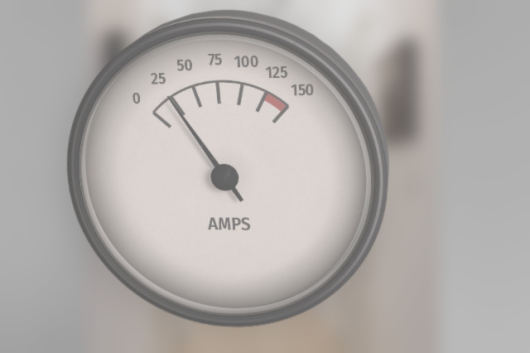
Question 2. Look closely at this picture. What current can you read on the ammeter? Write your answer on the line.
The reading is 25 A
